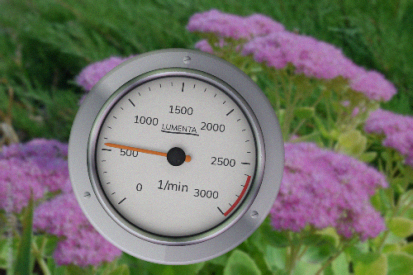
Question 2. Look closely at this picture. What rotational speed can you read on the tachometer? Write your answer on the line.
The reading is 550 rpm
